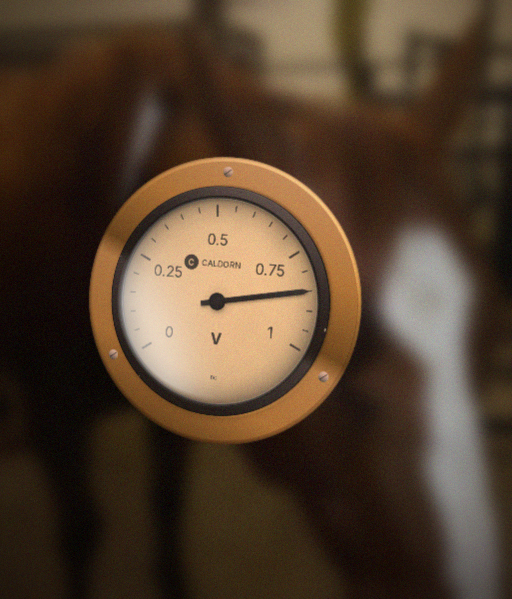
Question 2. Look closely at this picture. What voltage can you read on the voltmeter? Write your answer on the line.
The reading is 0.85 V
